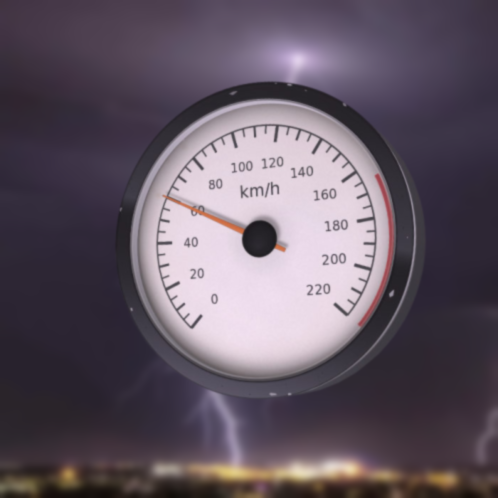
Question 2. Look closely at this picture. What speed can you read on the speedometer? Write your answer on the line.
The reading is 60 km/h
